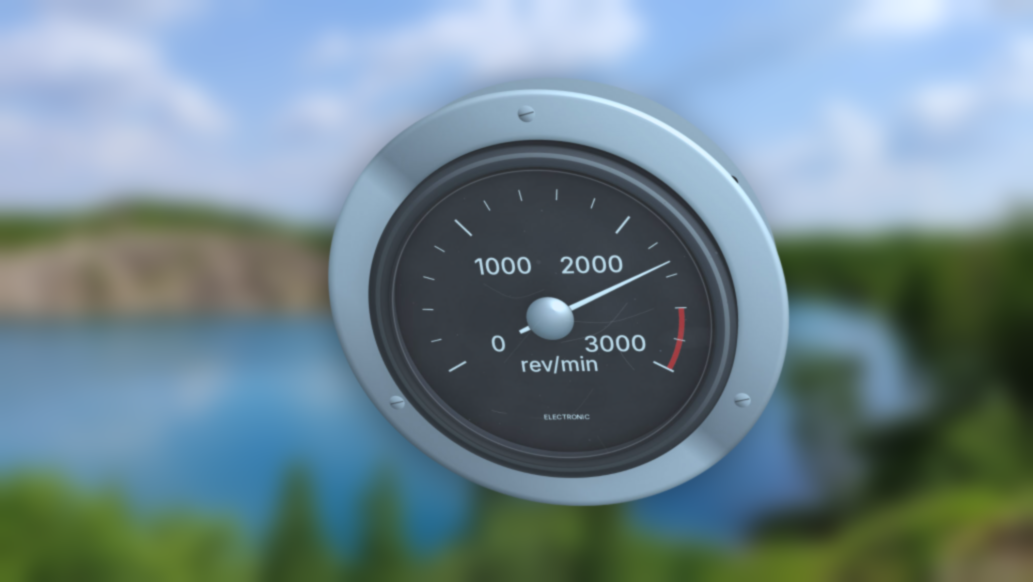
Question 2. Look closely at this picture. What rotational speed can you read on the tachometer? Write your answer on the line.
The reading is 2300 rpm
